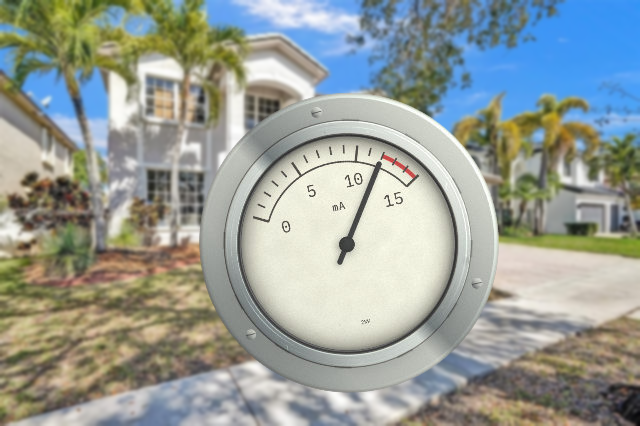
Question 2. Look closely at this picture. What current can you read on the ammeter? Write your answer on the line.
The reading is 12 mA
